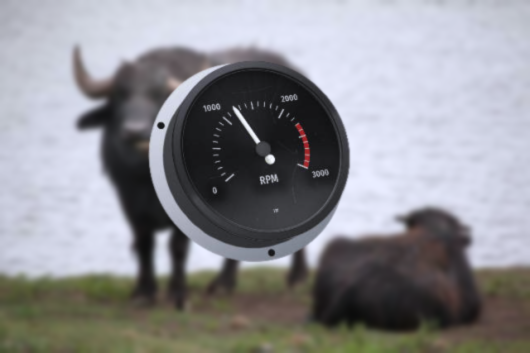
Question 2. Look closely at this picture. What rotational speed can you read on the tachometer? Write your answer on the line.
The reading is 1200 rpm
